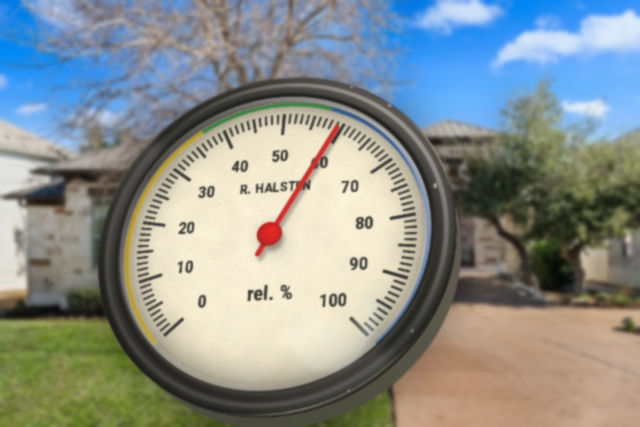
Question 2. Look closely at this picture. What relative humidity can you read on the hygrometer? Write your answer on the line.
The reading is 60 %
